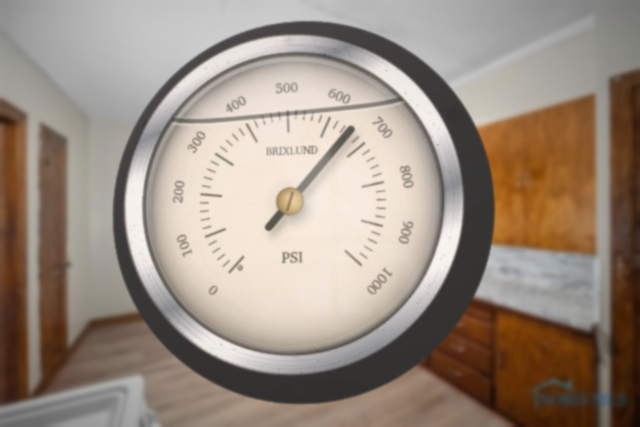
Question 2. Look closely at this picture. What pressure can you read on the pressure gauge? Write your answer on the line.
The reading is 660 psi
